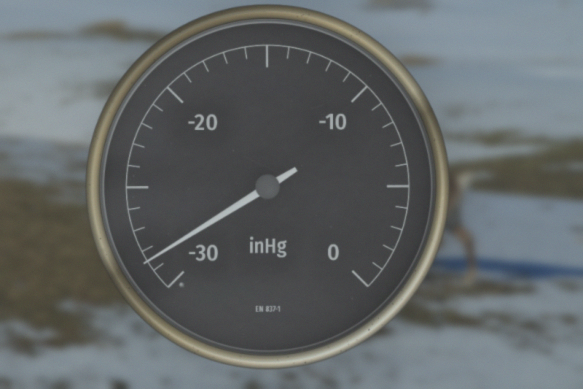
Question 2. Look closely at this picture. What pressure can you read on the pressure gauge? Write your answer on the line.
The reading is -28.5 inHg
